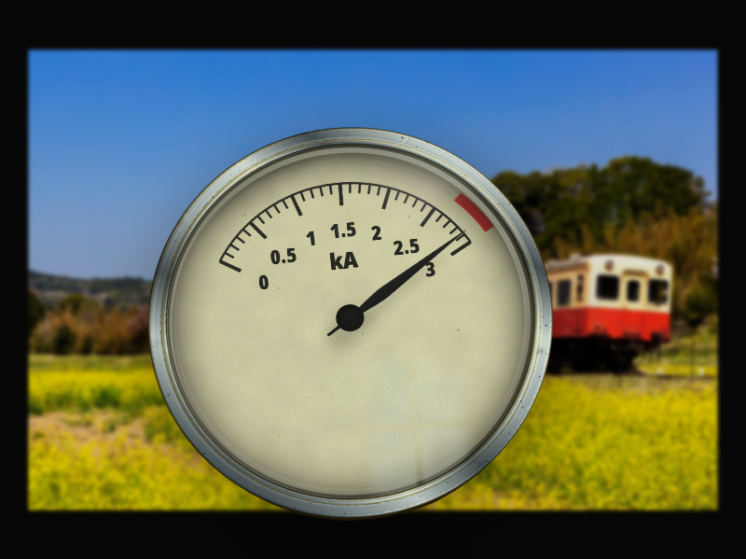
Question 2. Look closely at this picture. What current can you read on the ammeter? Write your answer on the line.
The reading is 2.9 kA
